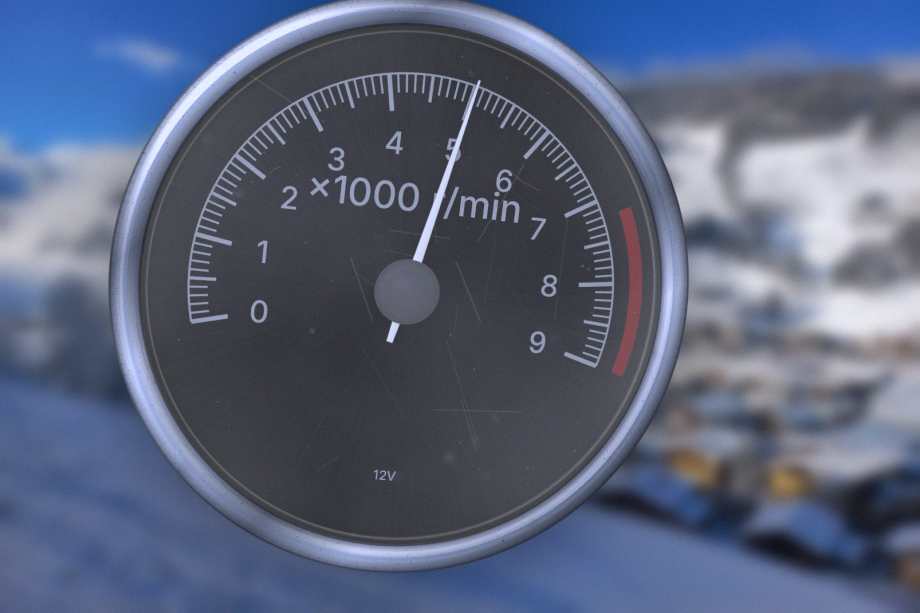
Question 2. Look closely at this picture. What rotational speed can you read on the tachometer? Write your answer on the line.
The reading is 5000 rpm
